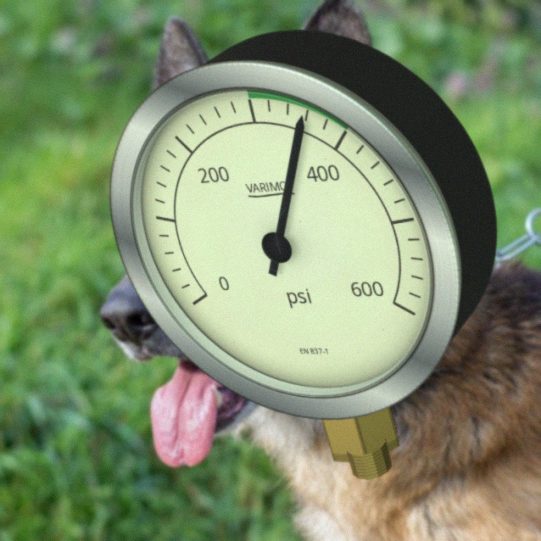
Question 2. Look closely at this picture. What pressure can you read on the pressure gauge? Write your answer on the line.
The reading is 360 psi
